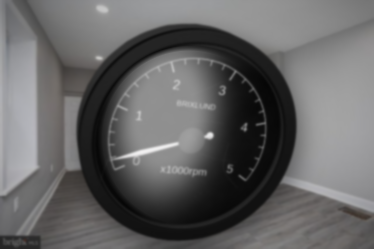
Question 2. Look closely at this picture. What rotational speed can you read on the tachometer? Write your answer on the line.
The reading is 200 rpm
